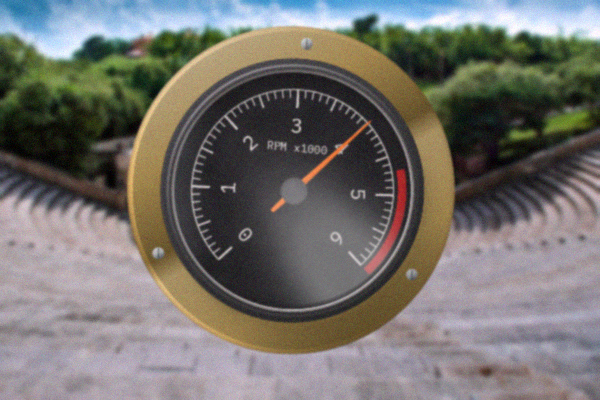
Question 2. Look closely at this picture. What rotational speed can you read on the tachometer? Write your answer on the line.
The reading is 4000 rpm
